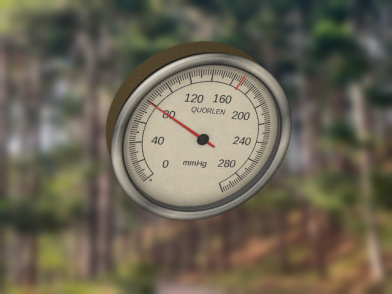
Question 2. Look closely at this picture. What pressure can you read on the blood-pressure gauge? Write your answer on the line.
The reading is 80 mmHg
